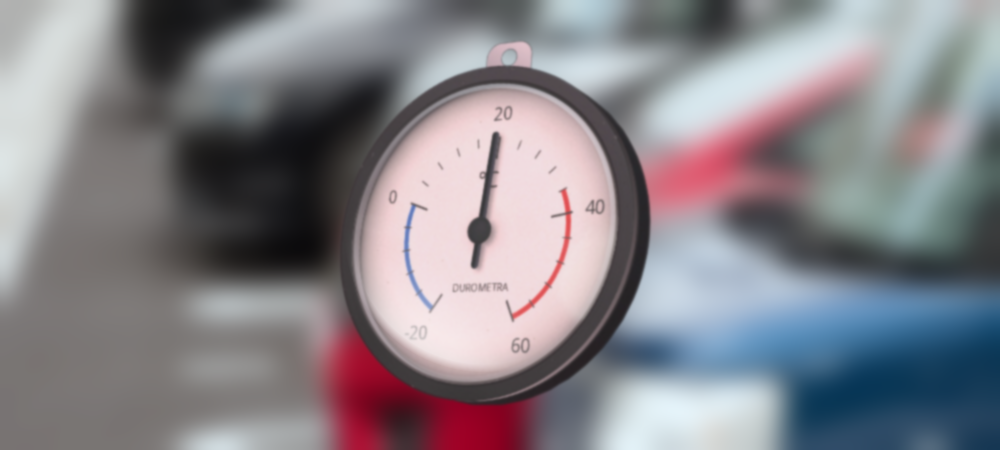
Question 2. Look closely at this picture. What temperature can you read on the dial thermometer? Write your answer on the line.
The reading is 20 °C
